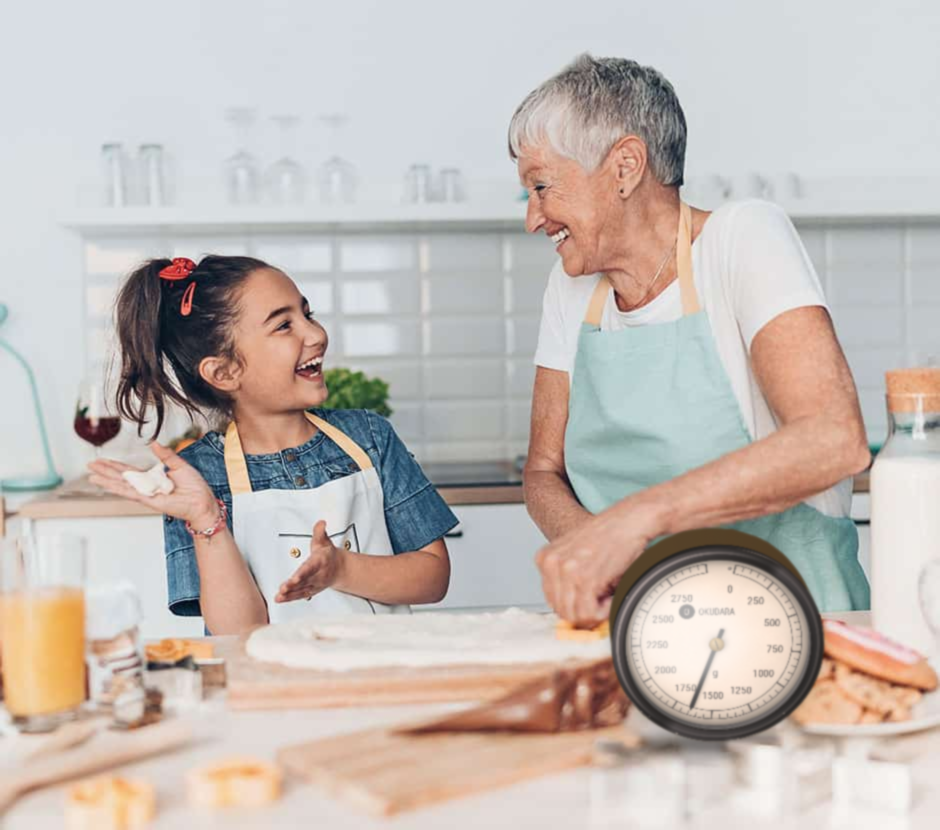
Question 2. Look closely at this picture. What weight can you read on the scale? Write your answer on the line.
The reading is 1650 g
